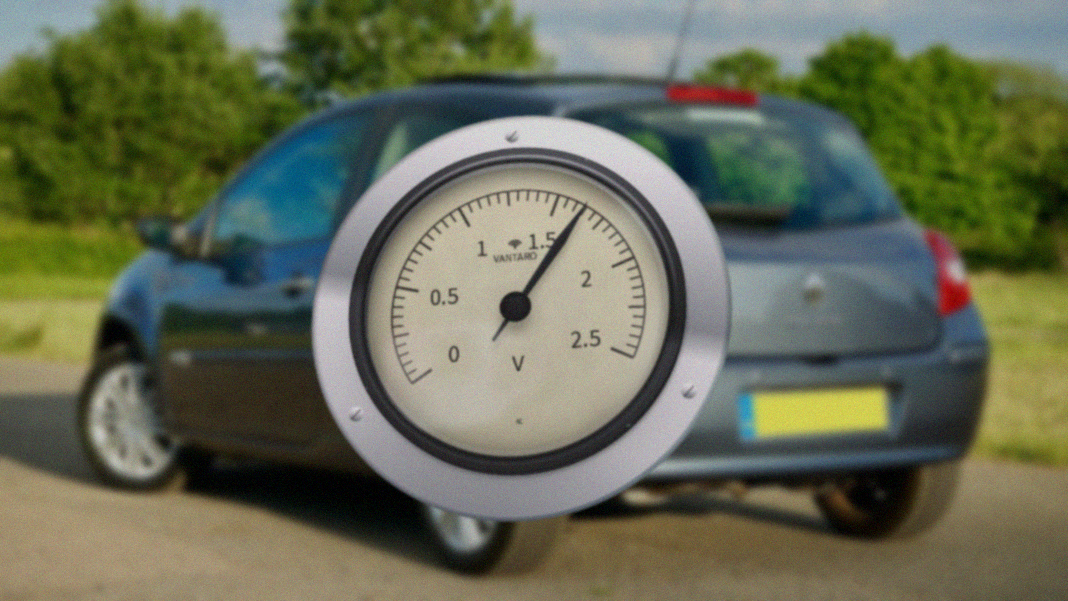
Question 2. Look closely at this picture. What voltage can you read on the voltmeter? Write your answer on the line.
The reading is 1.65 V
